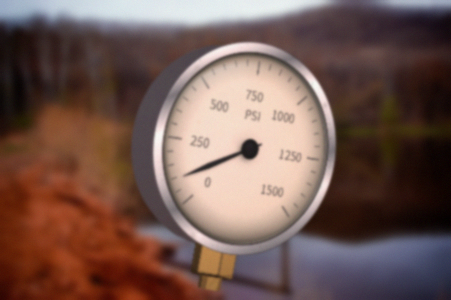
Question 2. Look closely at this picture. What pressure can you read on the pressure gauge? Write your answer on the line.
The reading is 100 psi
